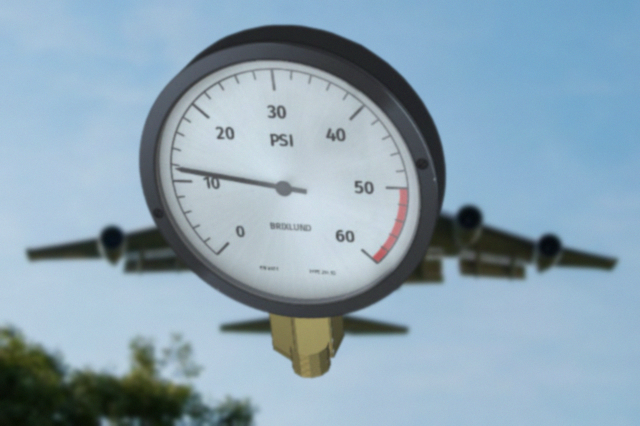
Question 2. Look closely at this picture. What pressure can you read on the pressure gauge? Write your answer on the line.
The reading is 12 psi
